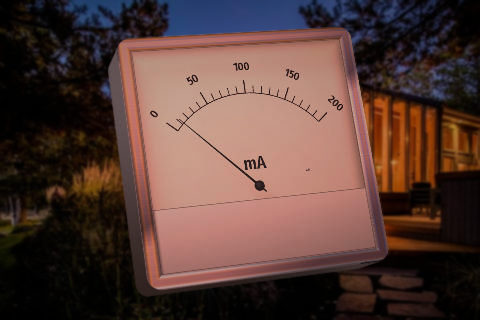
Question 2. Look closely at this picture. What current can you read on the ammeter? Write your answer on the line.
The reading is 10 mA
